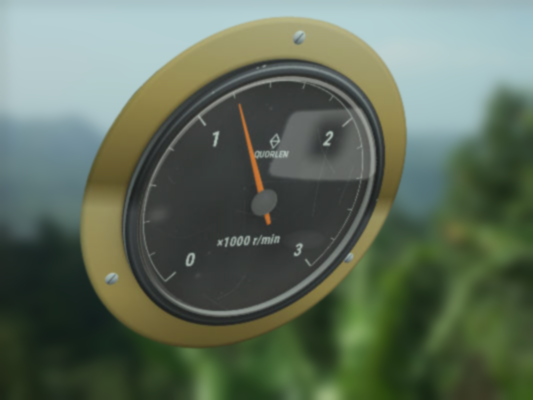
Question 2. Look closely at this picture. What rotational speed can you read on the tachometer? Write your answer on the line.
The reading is 1200 rpm
